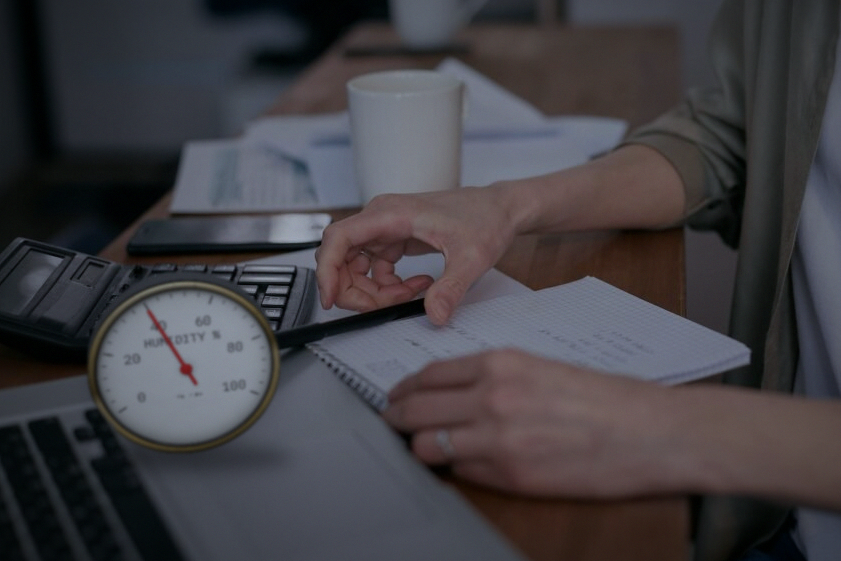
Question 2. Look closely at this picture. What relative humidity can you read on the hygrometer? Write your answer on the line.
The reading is 40 %
